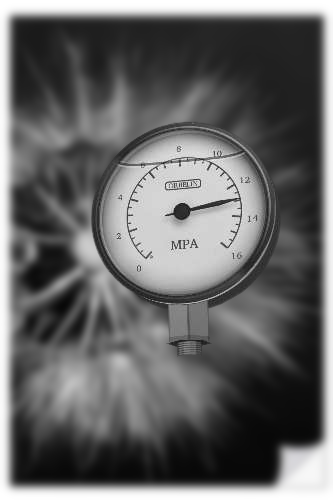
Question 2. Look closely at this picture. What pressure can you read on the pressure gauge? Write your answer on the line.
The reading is 13 MPa
